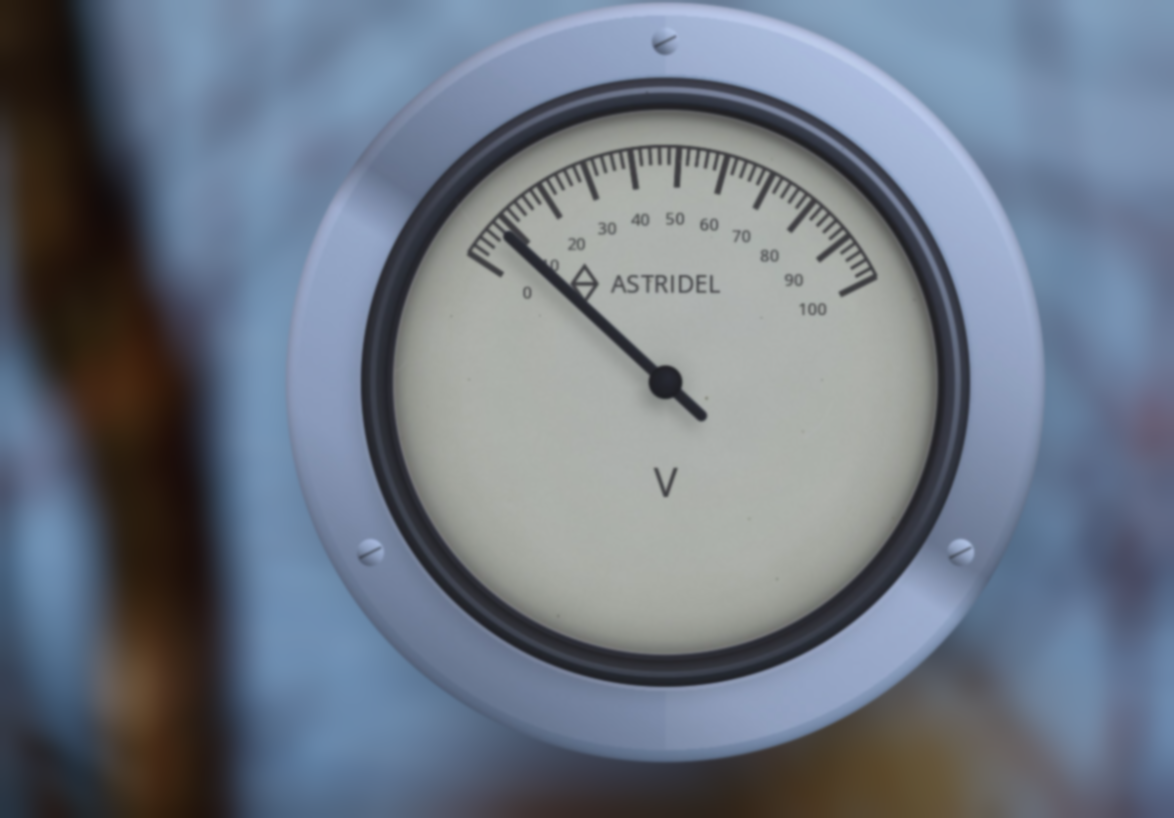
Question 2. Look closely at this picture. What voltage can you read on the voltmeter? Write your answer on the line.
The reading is 8 V
